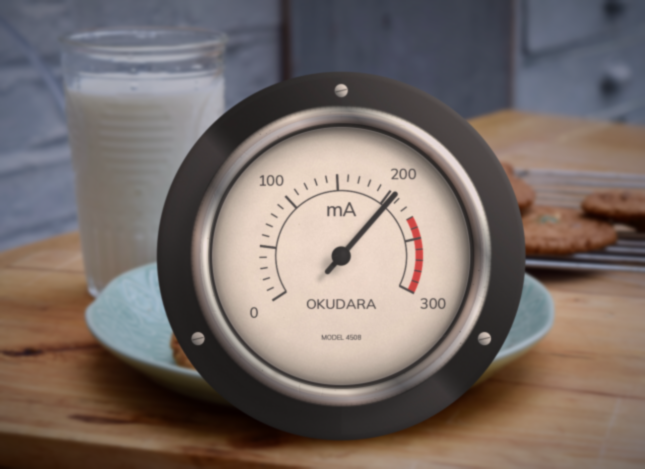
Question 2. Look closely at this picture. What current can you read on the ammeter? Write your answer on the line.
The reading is 205 mA
